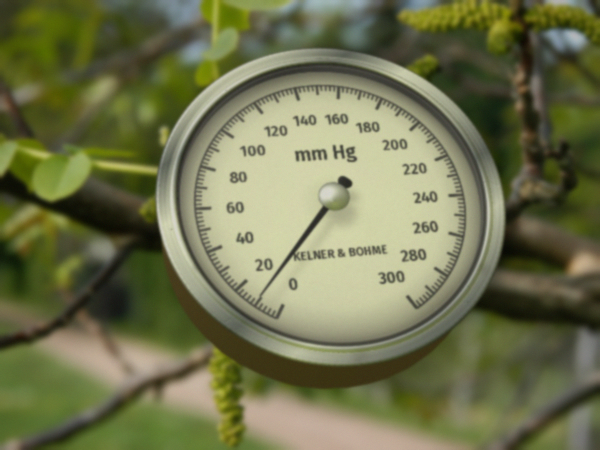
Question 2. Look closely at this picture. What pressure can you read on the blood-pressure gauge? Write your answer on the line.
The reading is 10 mmHg
